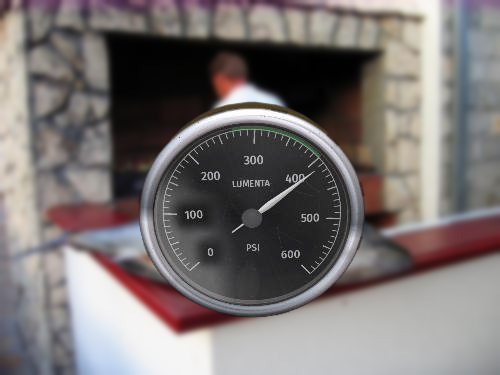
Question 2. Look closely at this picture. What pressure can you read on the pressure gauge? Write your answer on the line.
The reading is 410 psi
